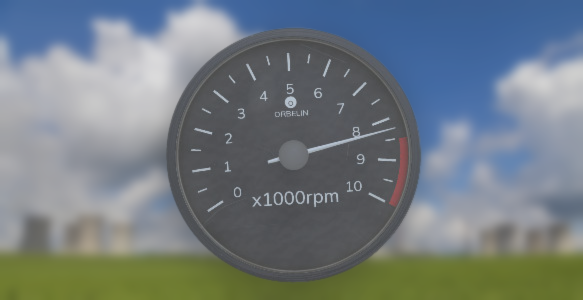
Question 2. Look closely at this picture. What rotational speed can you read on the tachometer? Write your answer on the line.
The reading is 8250 rpm
